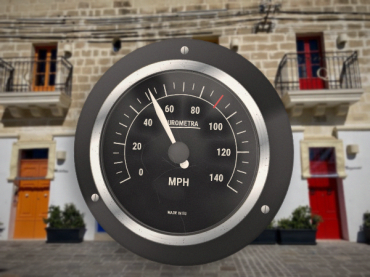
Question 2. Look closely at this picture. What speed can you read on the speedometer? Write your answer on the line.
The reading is 52.5 mph
